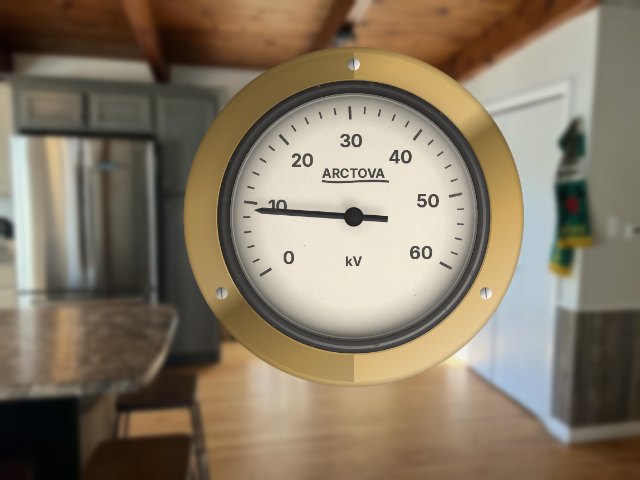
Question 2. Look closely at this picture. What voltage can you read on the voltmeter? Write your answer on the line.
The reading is 9 kV
